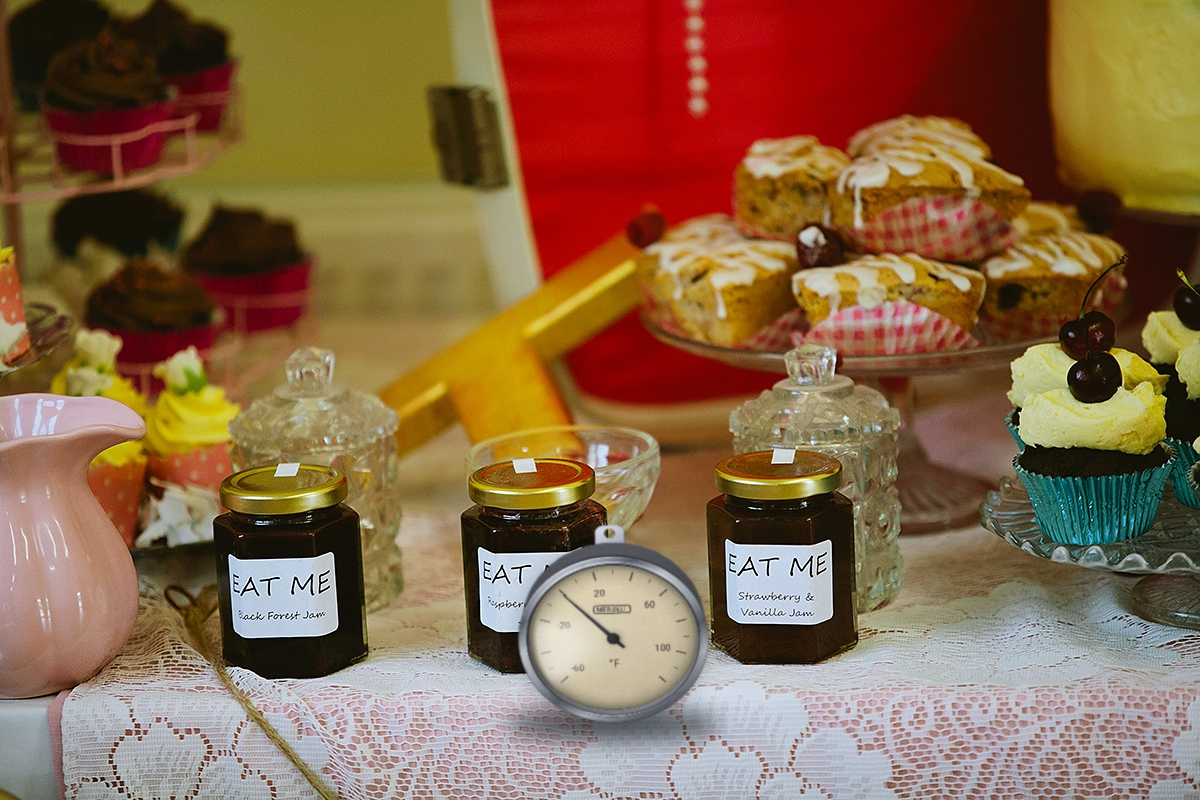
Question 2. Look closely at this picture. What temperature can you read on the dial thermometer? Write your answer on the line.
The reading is 0 °F
